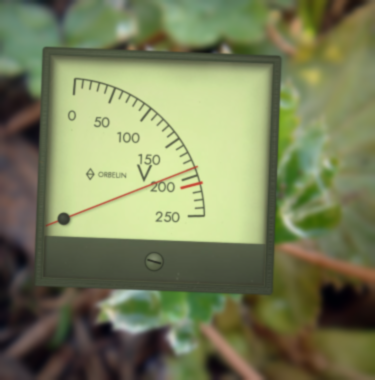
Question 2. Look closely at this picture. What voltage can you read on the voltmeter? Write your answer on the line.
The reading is 190 V
